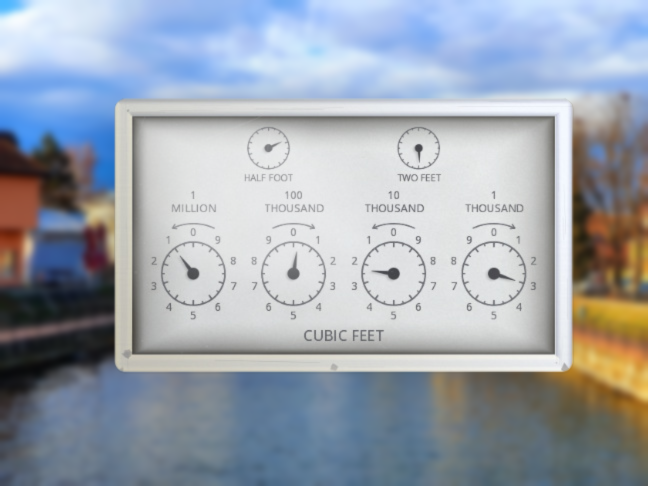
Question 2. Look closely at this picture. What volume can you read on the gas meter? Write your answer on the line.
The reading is 102300 ft³
